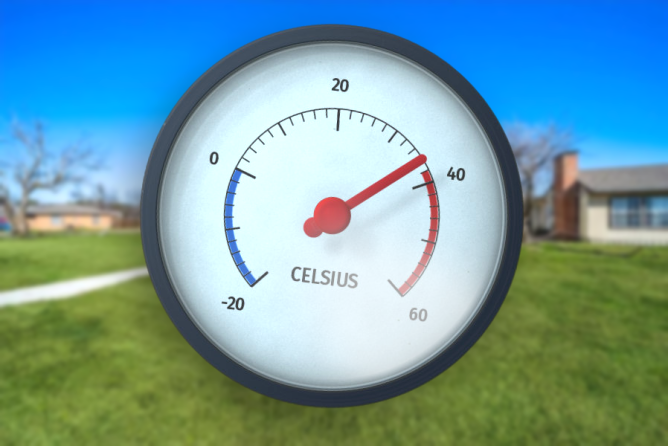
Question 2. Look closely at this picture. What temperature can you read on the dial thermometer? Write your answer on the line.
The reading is 36 °C
